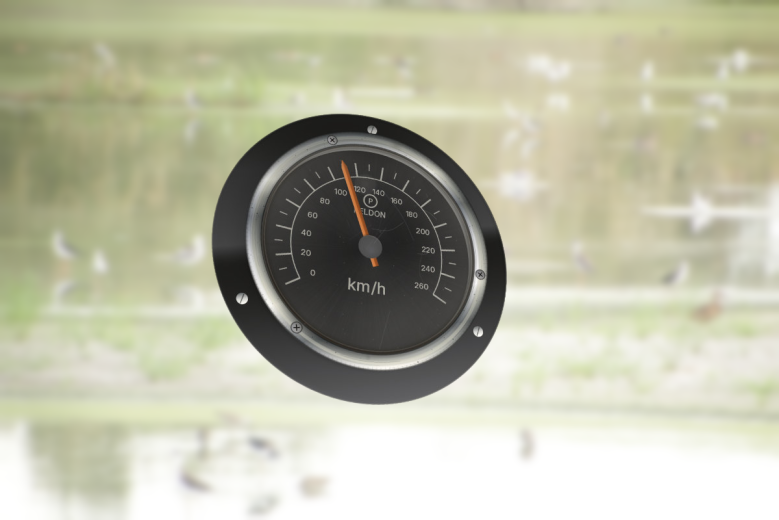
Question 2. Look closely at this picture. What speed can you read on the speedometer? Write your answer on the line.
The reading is 110 km/h
